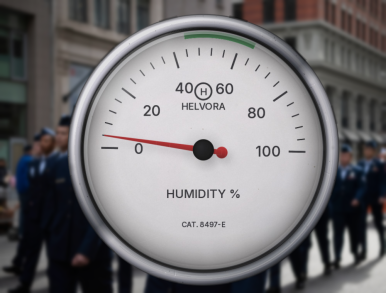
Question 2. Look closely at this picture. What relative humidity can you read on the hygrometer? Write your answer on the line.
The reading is 4 %
